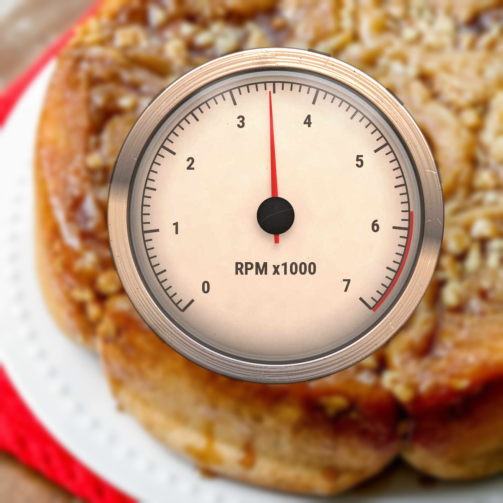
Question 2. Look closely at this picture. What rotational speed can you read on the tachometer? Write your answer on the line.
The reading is 3450 rpm
